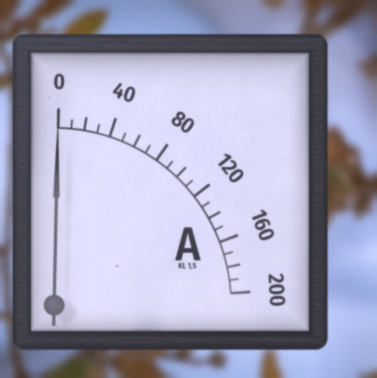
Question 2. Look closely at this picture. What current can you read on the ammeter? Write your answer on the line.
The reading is 0 A
